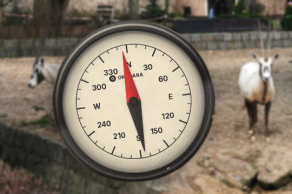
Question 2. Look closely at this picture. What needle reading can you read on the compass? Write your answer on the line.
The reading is 355 °
